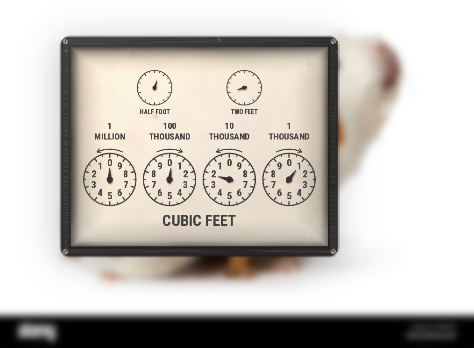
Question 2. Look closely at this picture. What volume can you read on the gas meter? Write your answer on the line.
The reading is 2100 ft³
